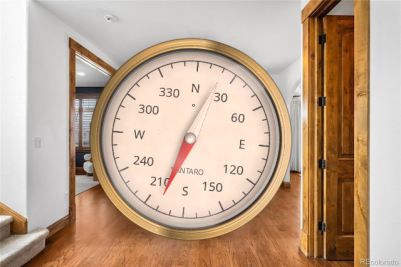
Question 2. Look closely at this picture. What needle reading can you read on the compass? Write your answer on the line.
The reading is 200 °
